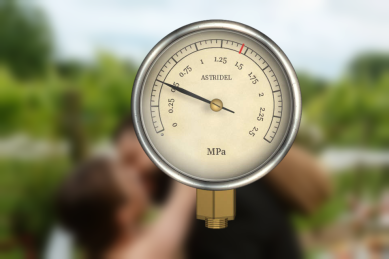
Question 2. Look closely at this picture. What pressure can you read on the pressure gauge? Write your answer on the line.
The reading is 0.5 MPa
